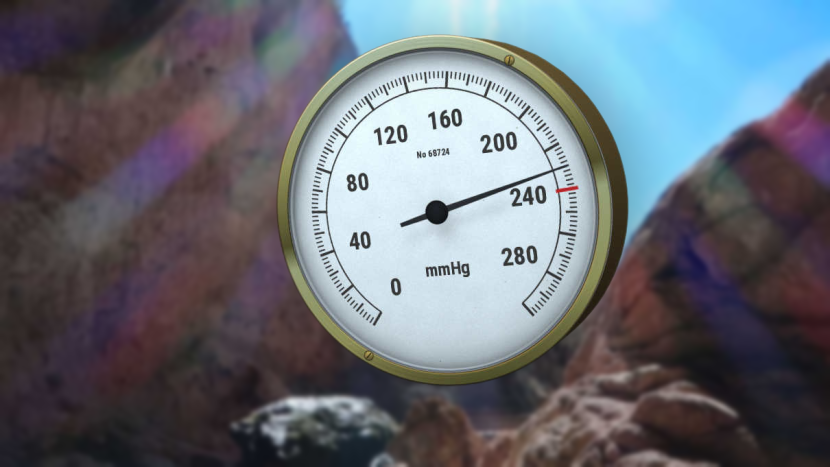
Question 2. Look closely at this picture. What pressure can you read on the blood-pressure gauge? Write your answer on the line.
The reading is 230 mmHg
